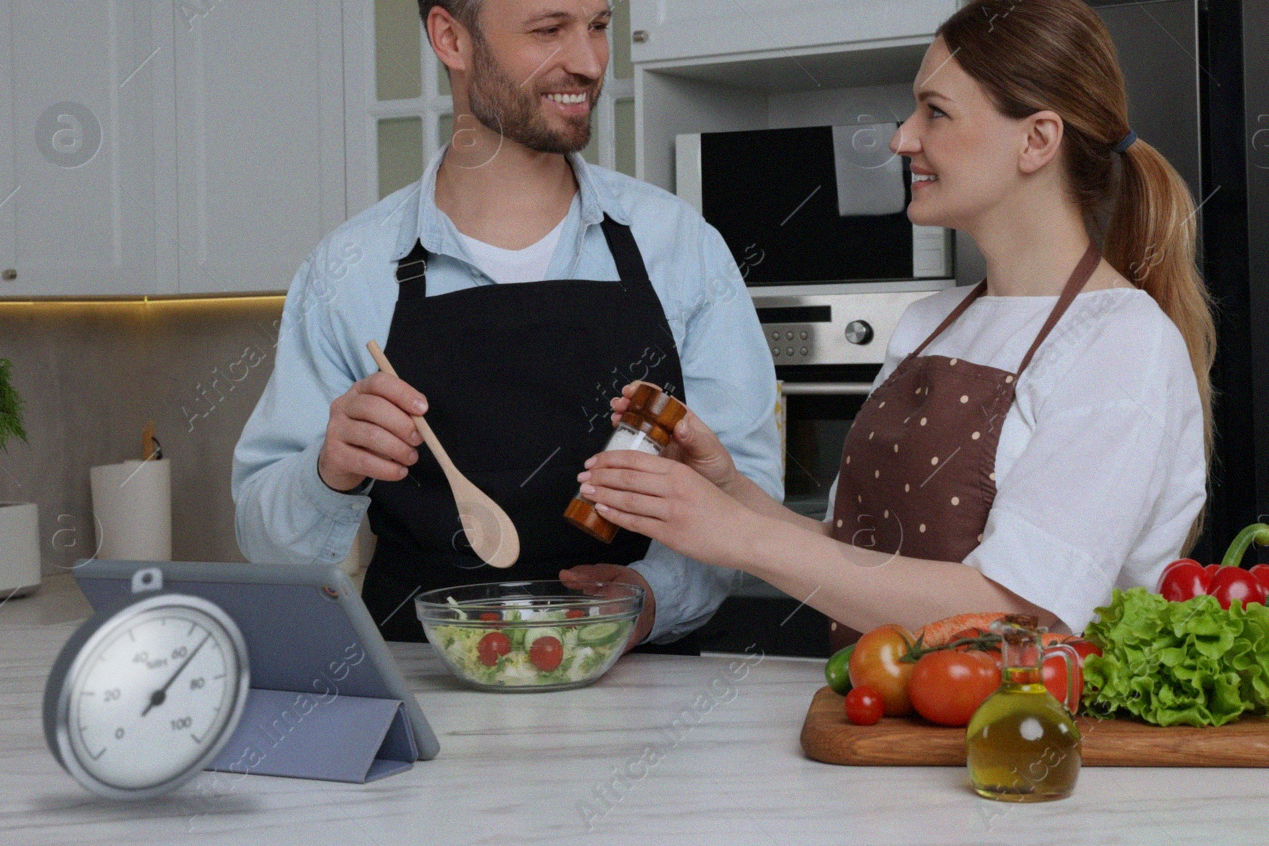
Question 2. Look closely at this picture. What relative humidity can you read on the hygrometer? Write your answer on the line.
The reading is 65 %
